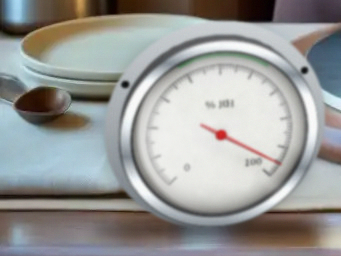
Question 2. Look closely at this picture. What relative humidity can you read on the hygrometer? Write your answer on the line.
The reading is 95 %
